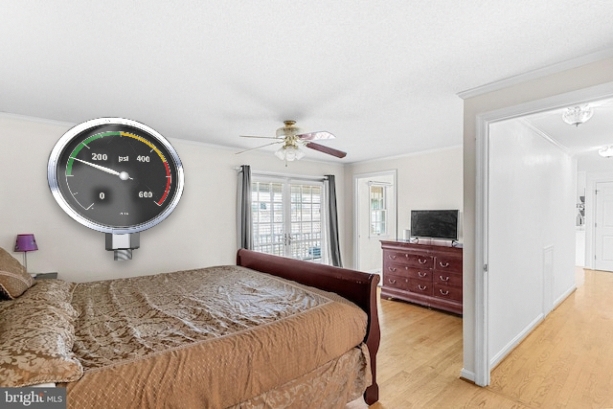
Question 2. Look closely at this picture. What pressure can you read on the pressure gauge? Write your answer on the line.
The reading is 150 psi
